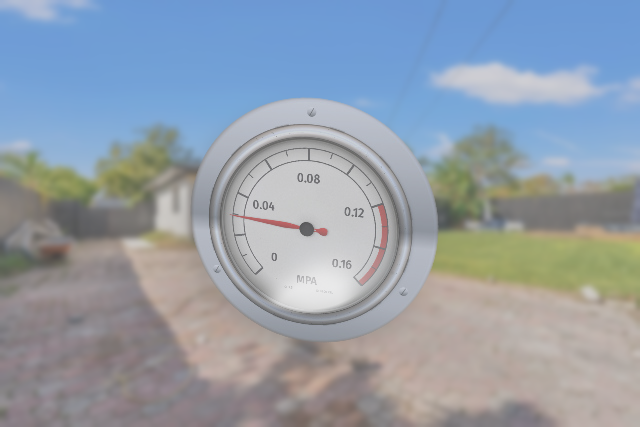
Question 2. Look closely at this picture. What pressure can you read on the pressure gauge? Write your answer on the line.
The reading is 0.03 MPa
